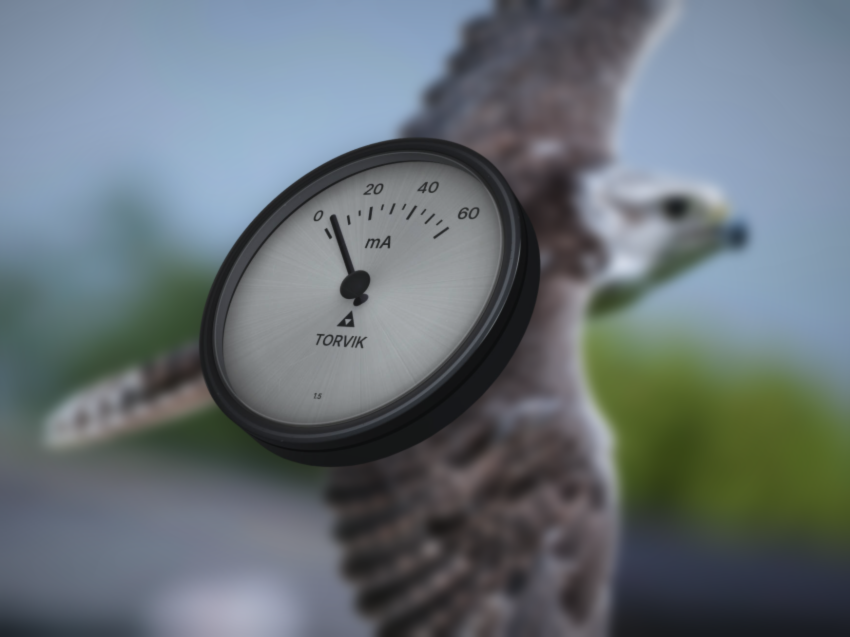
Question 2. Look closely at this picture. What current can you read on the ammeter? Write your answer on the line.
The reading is 5 mA
